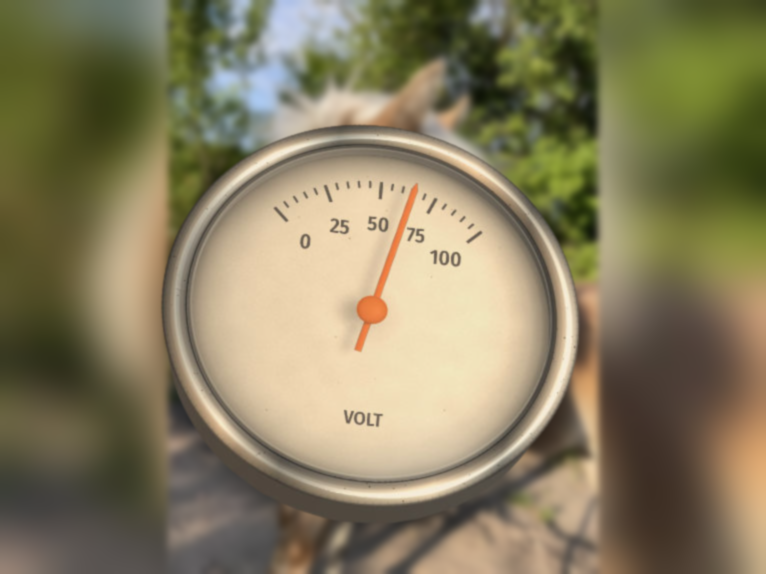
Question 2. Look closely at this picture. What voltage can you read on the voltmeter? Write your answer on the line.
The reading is 65 V
